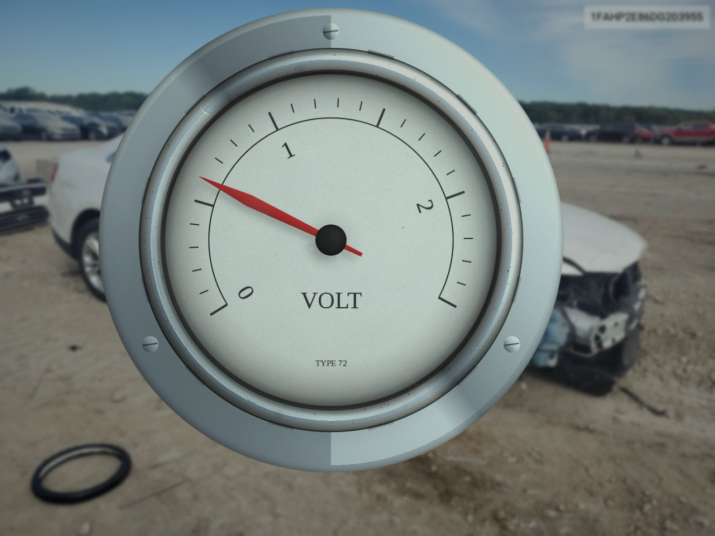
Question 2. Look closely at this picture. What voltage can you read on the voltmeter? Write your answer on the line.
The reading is 0.6 V
